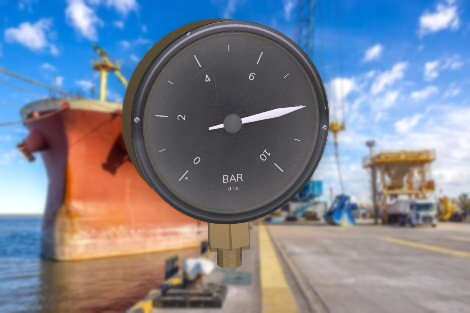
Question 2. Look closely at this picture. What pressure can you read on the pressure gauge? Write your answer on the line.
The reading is 8 bar
